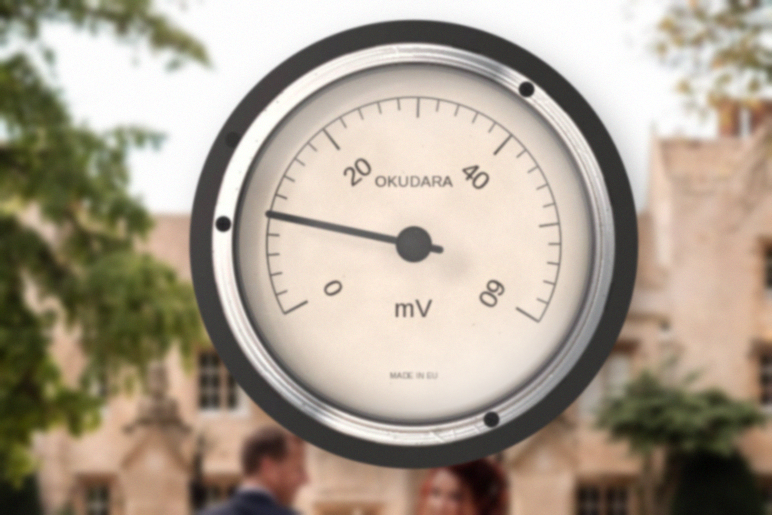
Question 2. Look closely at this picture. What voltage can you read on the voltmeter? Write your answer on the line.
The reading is 10 mV
